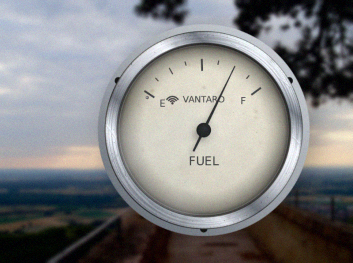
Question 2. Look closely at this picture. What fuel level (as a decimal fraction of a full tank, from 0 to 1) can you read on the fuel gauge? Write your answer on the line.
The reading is 0.75
